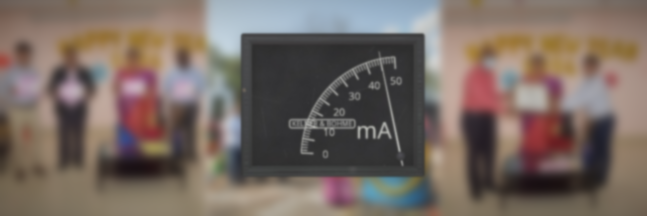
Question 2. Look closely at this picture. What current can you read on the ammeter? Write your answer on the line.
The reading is 45 mA
